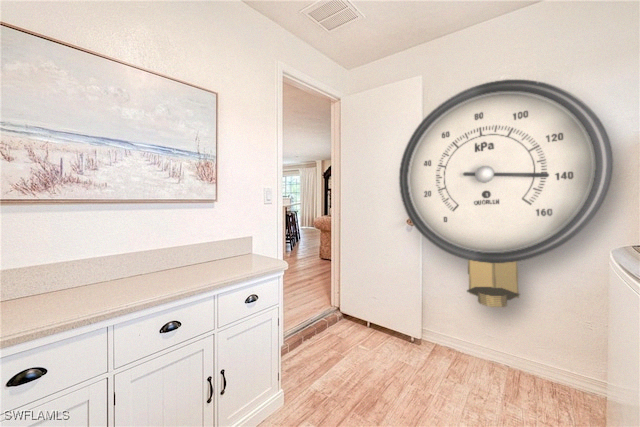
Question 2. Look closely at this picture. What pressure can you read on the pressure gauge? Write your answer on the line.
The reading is 140 kPa
